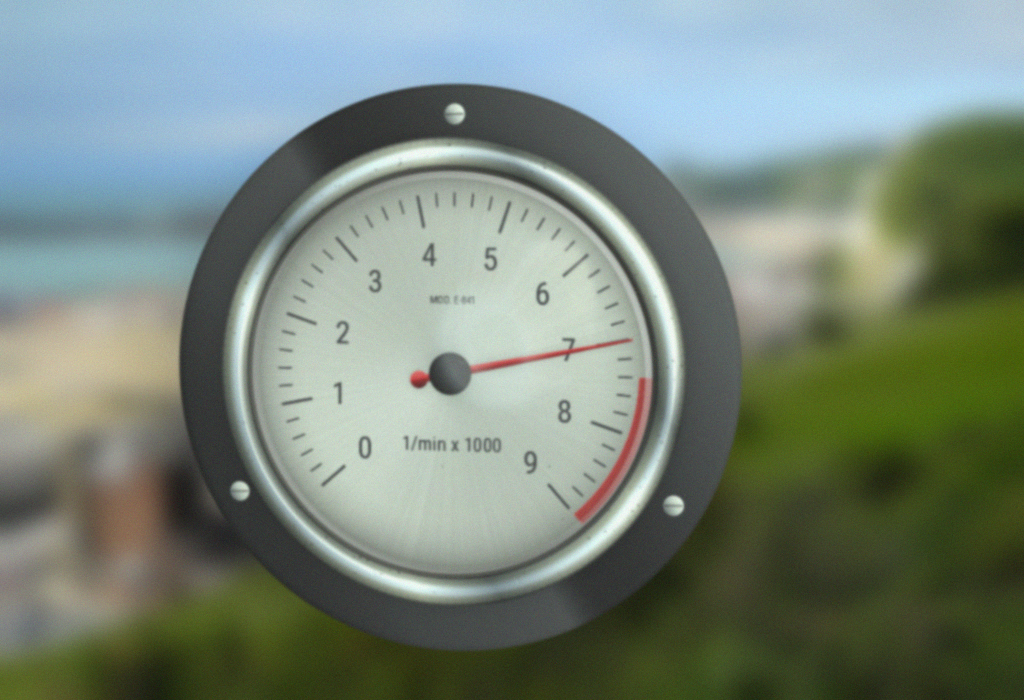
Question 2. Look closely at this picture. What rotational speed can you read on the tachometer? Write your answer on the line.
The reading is 7000 rpm
